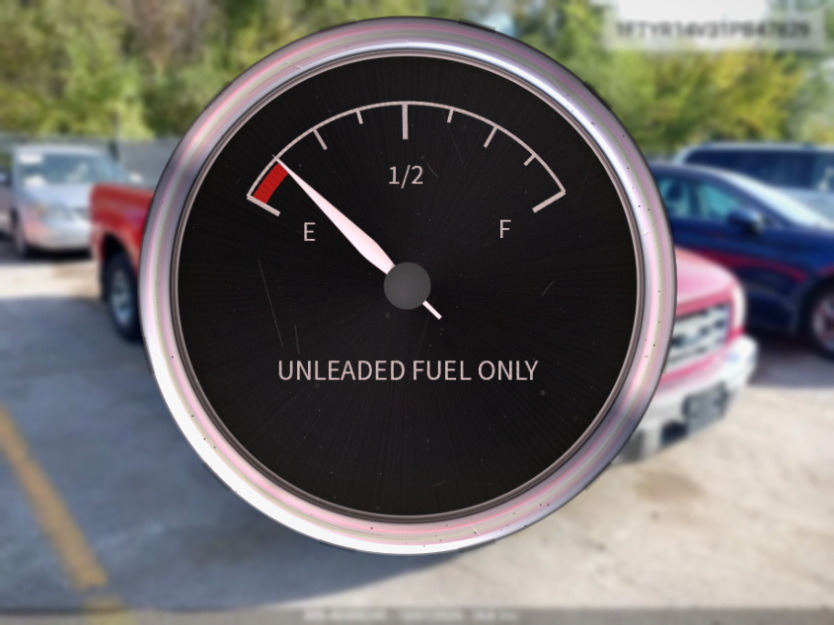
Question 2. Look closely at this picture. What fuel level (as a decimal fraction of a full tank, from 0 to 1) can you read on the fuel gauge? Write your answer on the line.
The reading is 0.125
